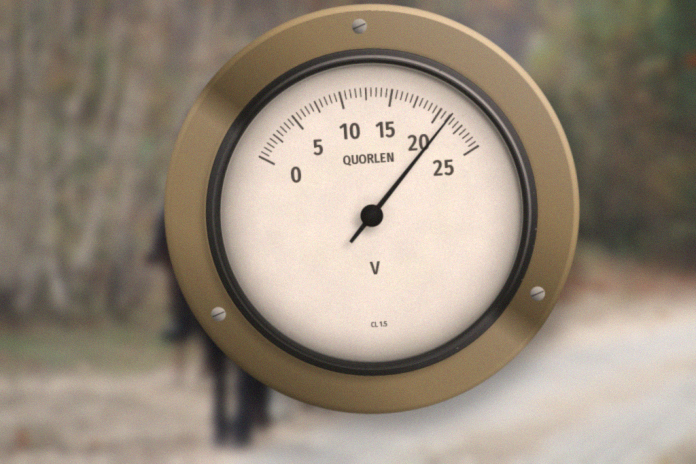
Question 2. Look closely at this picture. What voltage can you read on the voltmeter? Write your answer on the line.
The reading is 21 V
